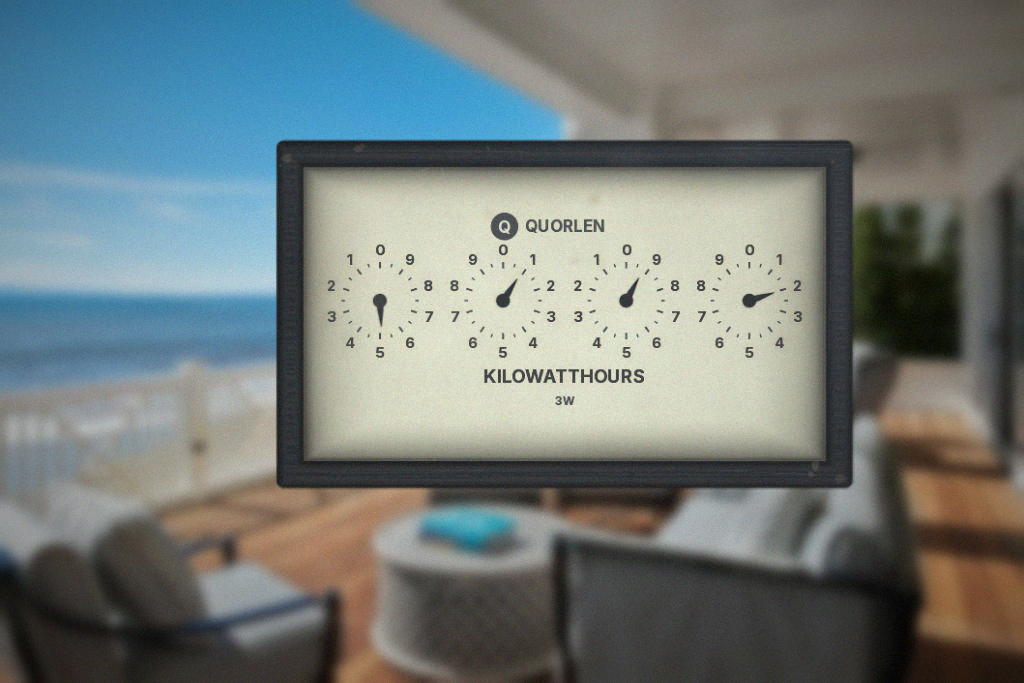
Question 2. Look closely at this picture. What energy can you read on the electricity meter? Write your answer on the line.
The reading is 5092 kWh
